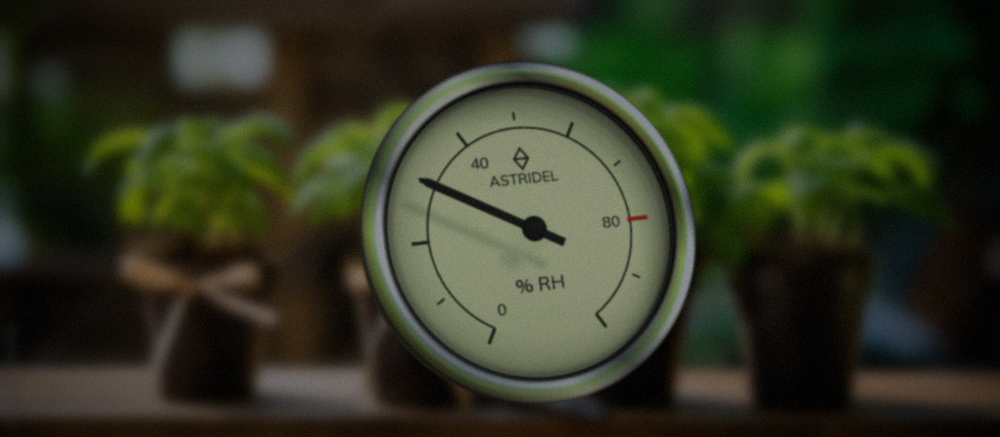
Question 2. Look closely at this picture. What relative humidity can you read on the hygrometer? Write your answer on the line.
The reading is 30 %
